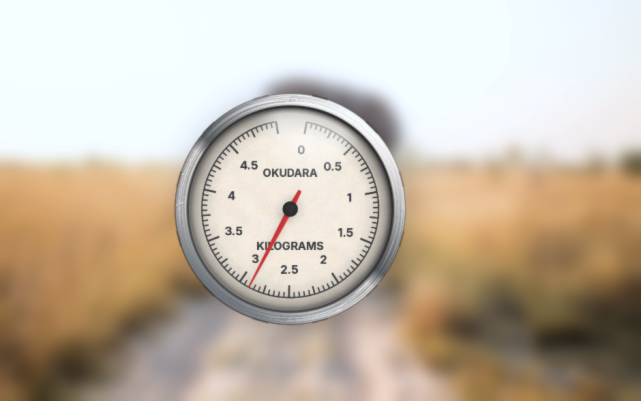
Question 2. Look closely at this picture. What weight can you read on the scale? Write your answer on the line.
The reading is 2.9 kg
